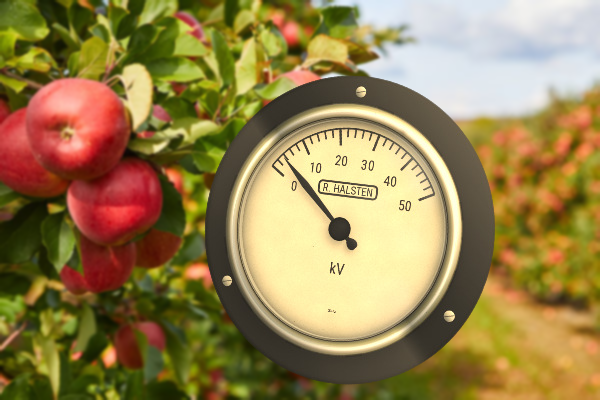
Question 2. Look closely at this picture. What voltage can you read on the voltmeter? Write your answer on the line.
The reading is 4 kV
